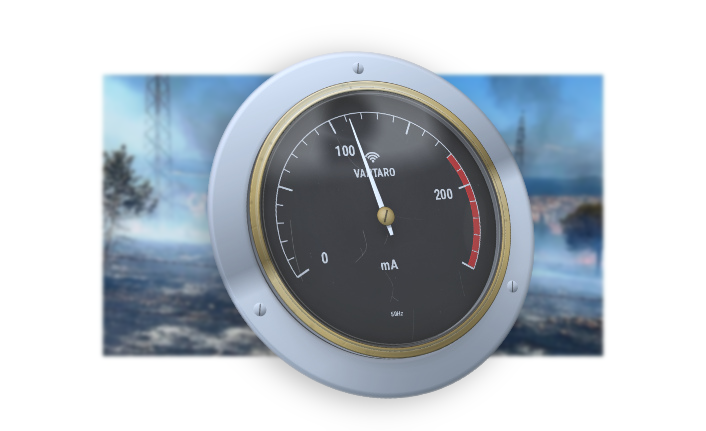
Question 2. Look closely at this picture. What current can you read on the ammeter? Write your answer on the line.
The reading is 110 mA
